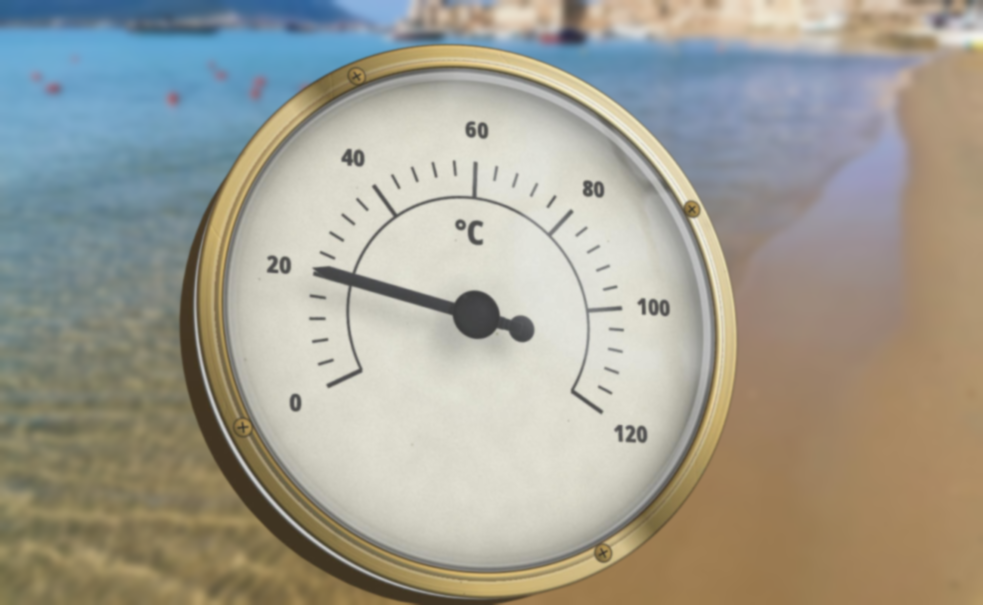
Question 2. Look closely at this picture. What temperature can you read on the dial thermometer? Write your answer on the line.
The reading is 20 °C
